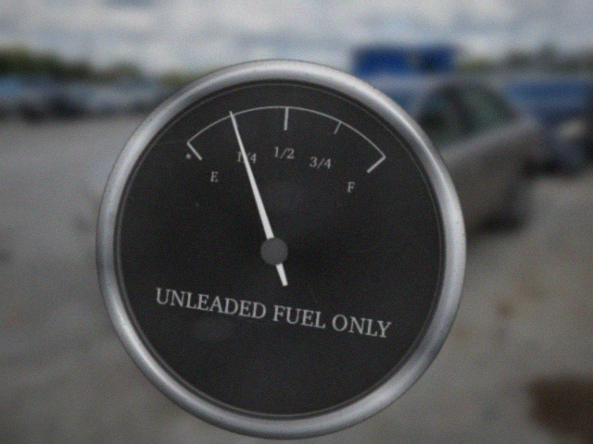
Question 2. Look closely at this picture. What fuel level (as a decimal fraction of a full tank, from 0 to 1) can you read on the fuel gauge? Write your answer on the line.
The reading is 0.25
